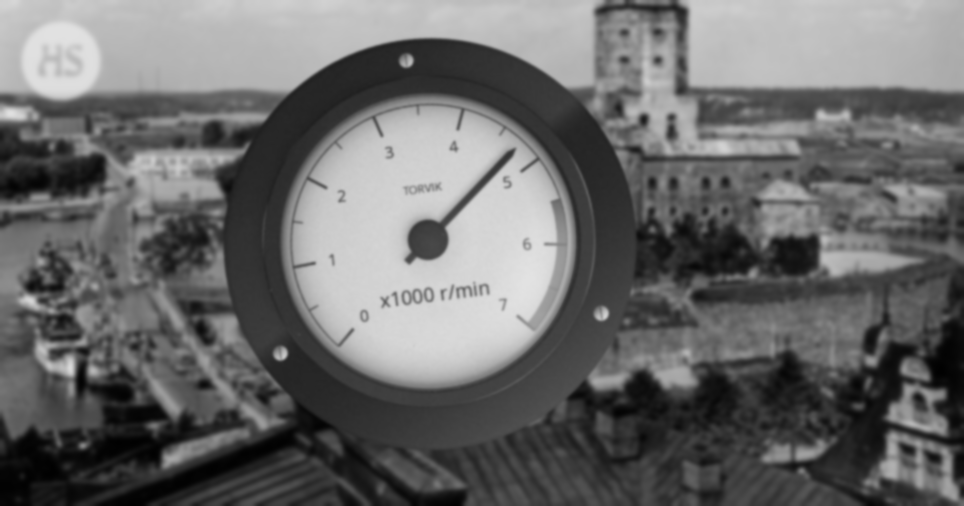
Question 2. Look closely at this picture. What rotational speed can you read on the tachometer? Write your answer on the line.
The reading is 4750 rpm
